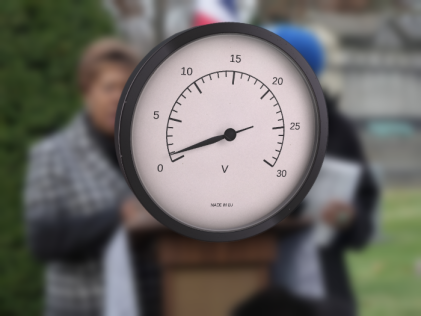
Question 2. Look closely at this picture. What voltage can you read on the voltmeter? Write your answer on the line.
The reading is 1 V
